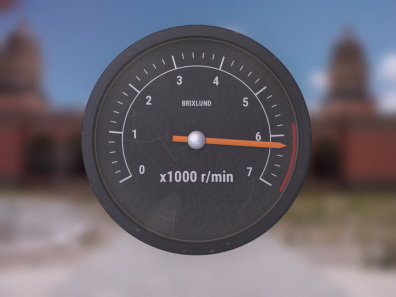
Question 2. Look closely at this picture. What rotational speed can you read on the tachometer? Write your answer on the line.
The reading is 6200 rpm
